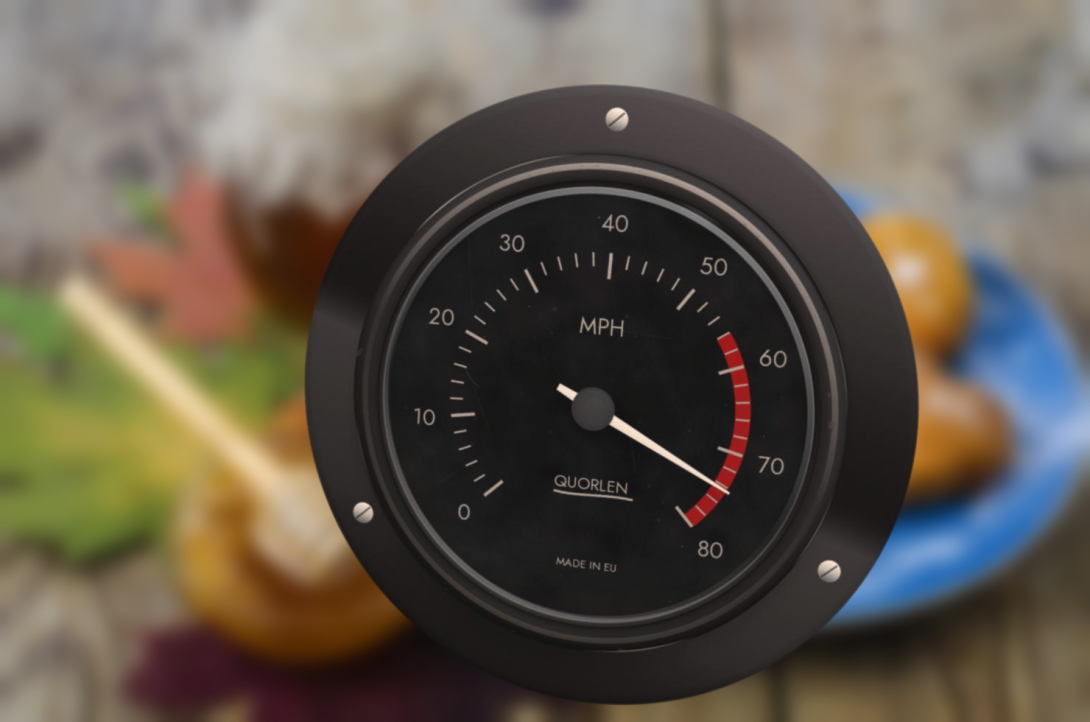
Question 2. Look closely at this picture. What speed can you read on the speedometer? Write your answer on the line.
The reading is 74 mph
